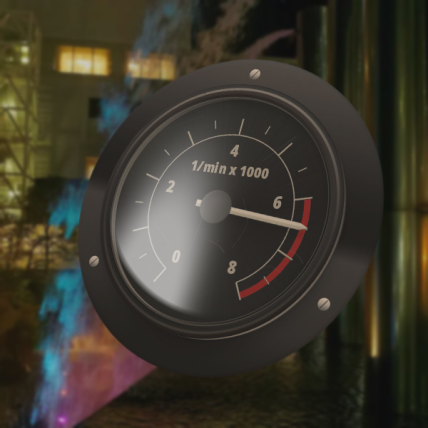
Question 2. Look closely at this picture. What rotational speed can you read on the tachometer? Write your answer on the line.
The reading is 6500 rpm
